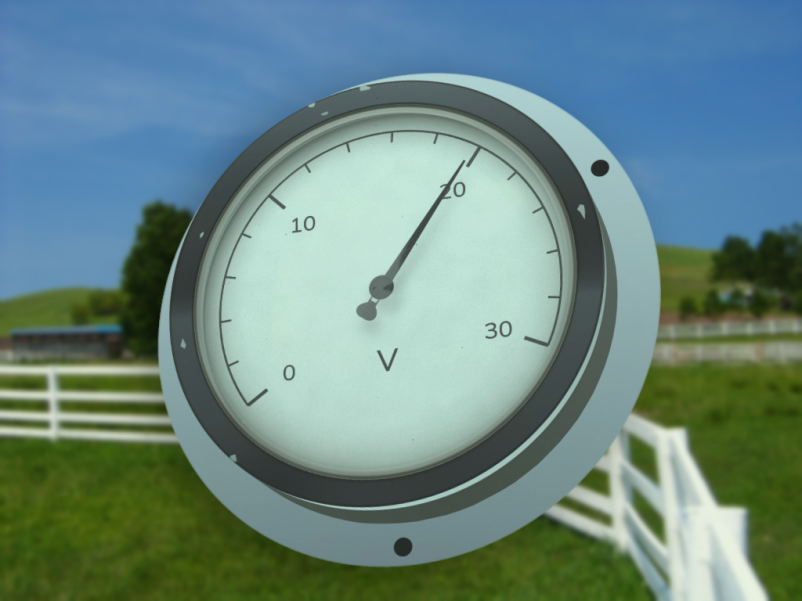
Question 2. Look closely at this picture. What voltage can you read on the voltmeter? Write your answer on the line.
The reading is 20 V
